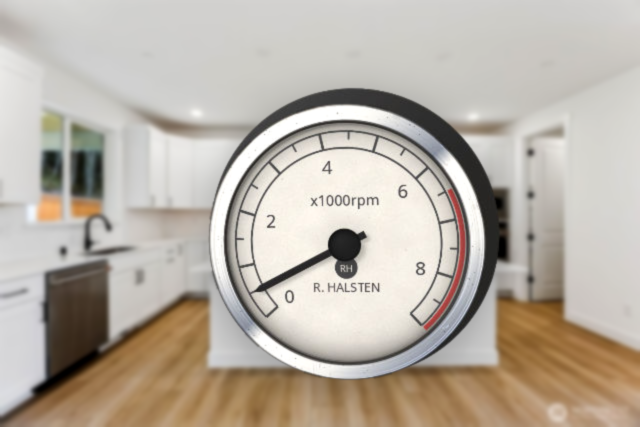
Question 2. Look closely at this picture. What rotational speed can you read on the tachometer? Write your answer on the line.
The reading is 500 rpm
